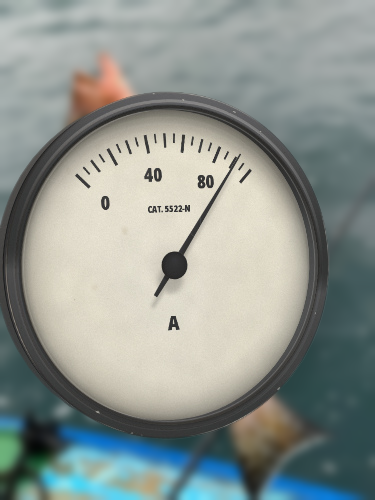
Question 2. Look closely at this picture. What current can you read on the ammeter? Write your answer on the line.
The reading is 90 A
